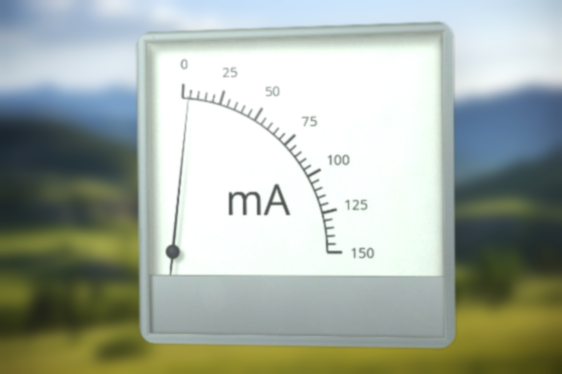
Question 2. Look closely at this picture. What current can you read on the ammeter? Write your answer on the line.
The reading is 5 mA
